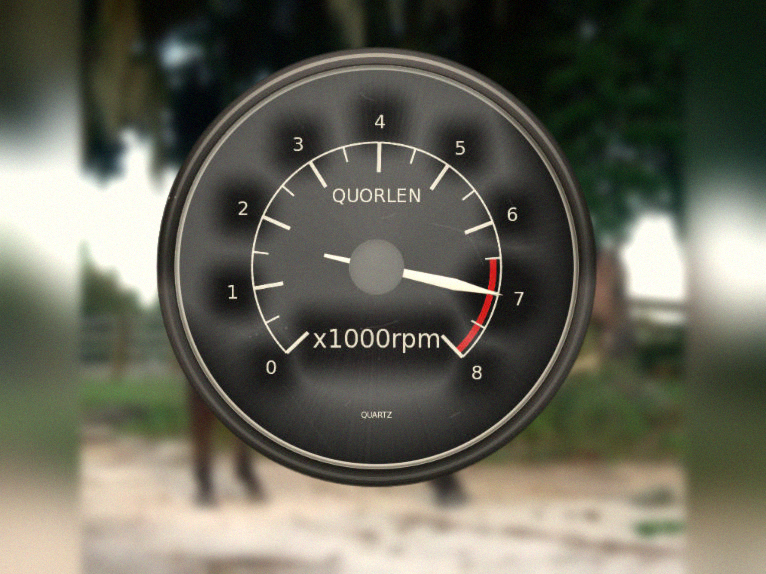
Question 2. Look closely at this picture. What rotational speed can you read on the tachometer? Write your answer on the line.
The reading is 7000 rpm
